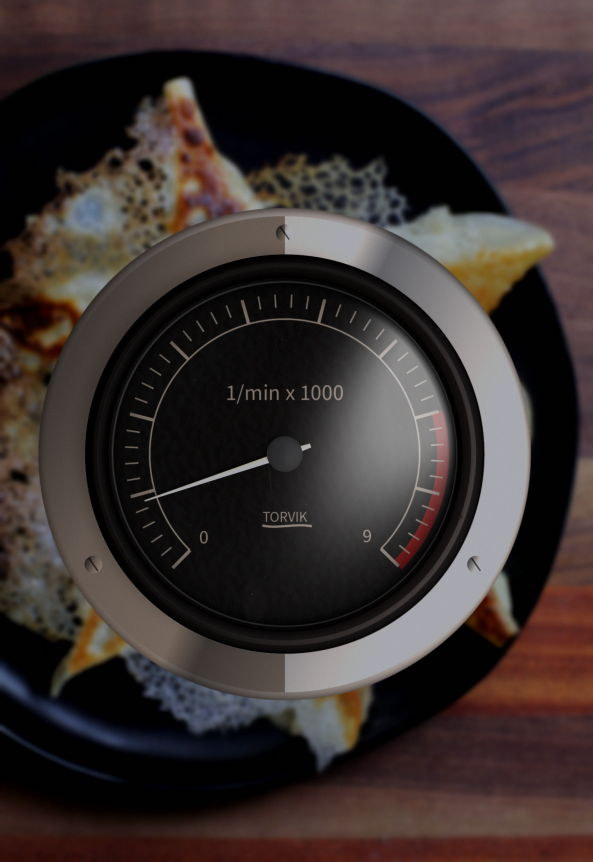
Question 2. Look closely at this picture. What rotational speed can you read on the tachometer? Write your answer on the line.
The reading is 900 rpm
